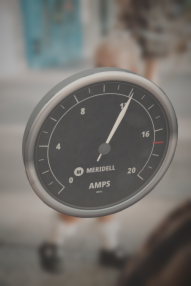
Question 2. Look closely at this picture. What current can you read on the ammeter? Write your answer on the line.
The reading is 12 A
